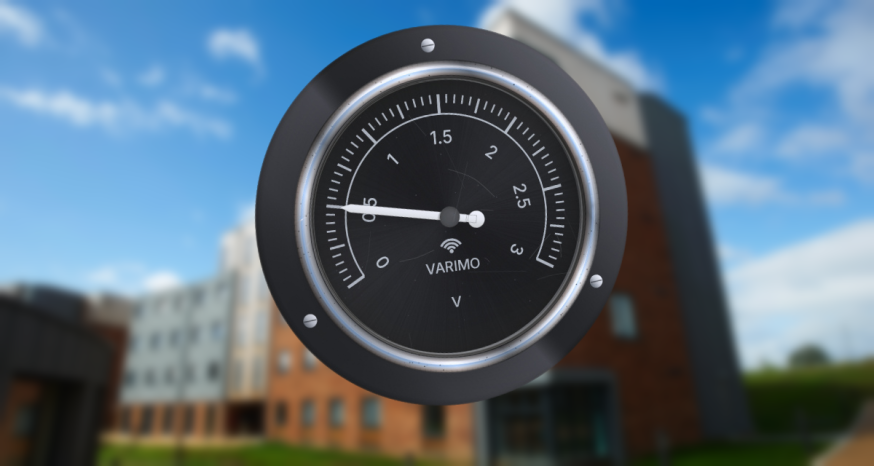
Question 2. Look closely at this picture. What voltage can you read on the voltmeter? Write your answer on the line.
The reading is 0.5 V
